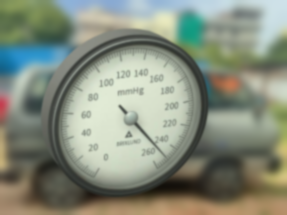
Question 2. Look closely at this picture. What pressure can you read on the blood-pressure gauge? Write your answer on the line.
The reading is 250 mmHg
